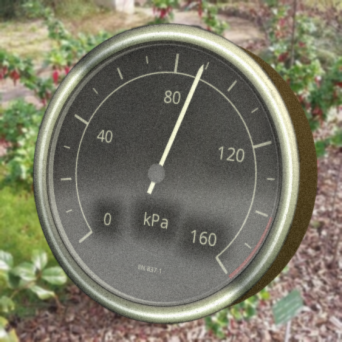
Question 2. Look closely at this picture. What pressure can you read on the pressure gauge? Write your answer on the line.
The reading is 90 kPa
